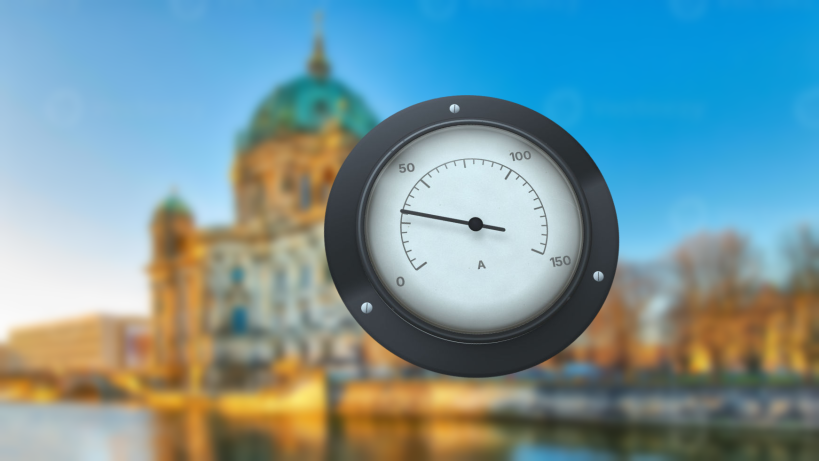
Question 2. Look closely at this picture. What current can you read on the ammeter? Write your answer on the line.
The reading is 30 A
